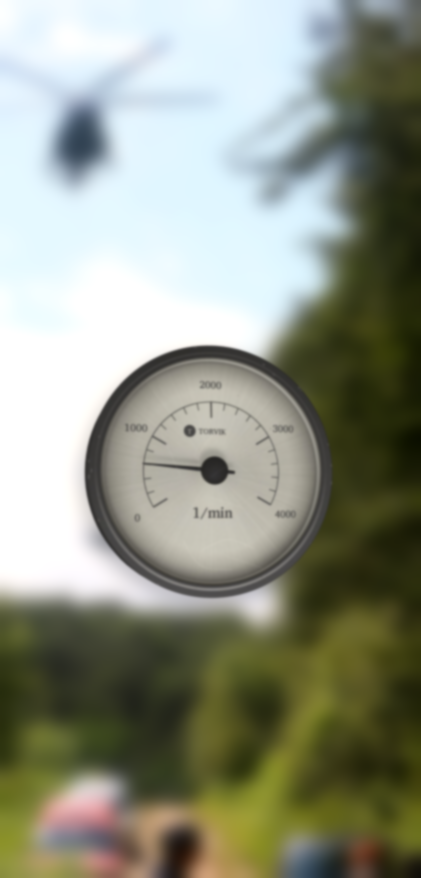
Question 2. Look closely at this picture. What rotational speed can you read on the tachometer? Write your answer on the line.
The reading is 600 rpm
